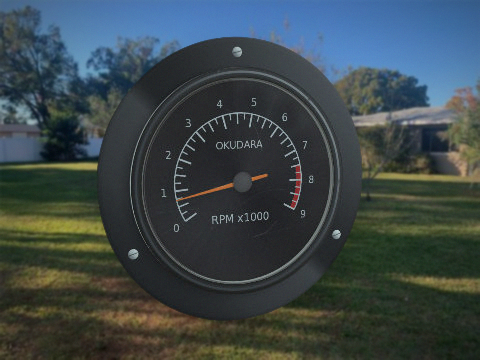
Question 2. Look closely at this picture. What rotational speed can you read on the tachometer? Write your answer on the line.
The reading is 750 rpm
